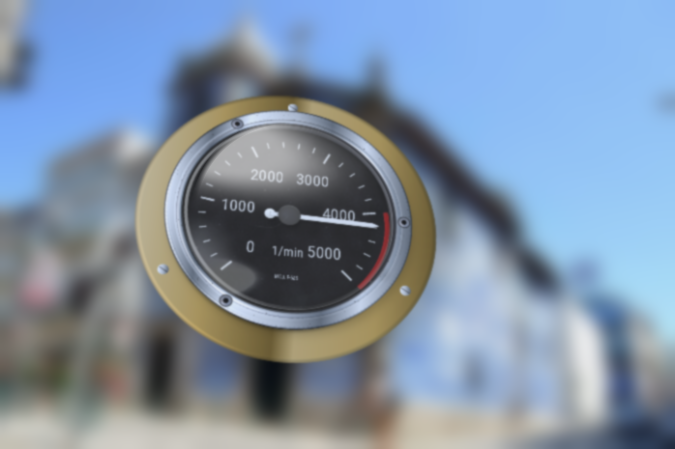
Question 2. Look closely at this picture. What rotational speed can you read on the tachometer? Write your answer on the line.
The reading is 4200 rpm
